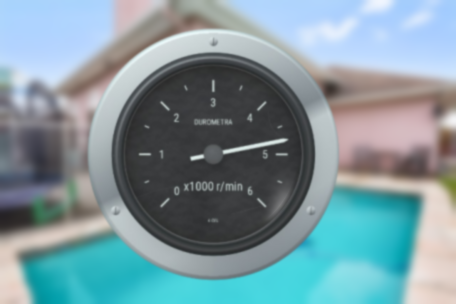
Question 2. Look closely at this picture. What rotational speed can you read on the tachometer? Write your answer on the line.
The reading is 4750 rpm
